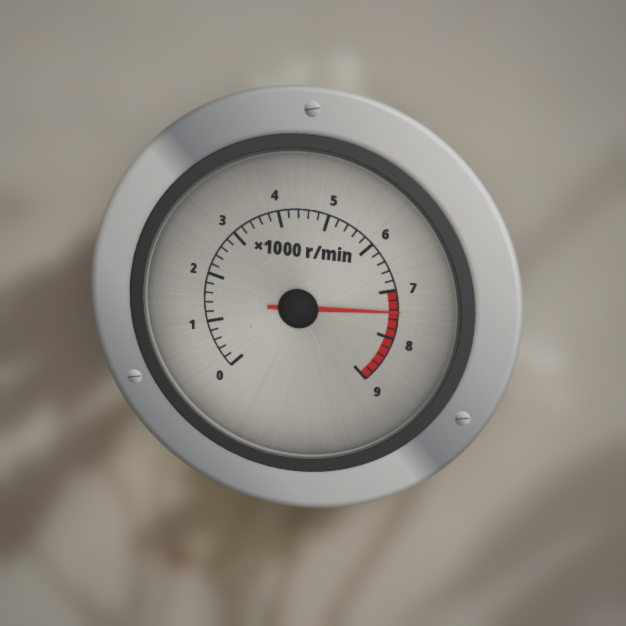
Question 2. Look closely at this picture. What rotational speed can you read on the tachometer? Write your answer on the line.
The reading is 7400 rpm
